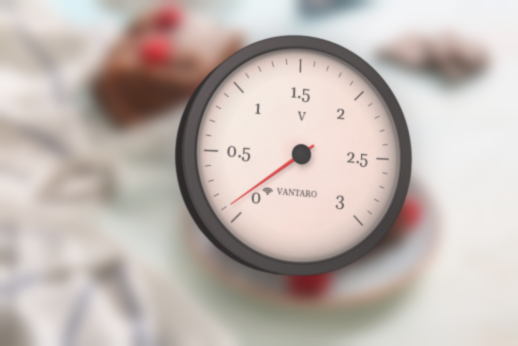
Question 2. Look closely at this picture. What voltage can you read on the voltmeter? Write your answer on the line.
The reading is 0.1 V
